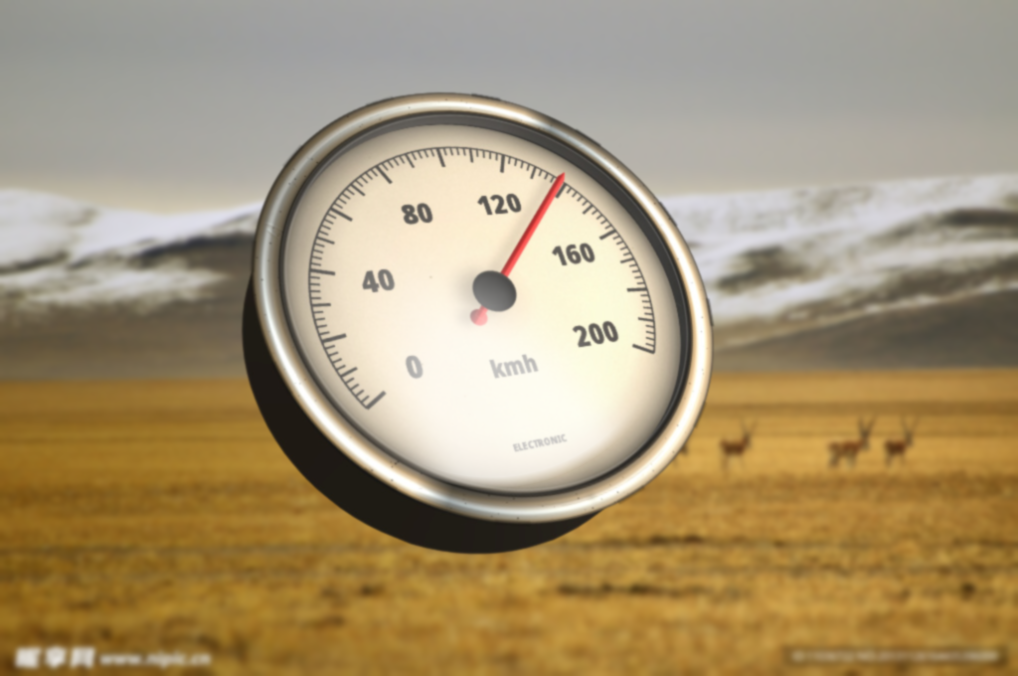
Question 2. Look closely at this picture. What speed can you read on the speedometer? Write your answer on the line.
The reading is 138 km/h
